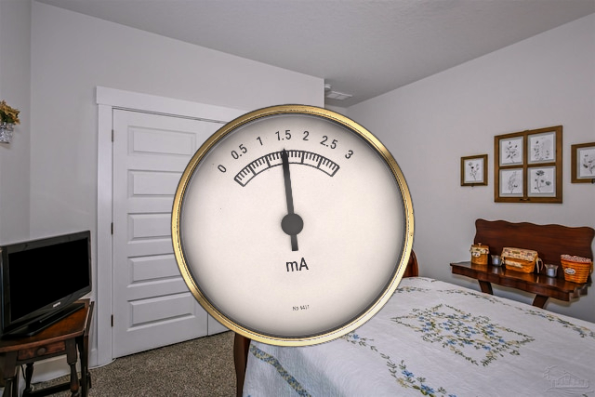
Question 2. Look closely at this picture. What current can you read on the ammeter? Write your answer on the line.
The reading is 1.5 mA
